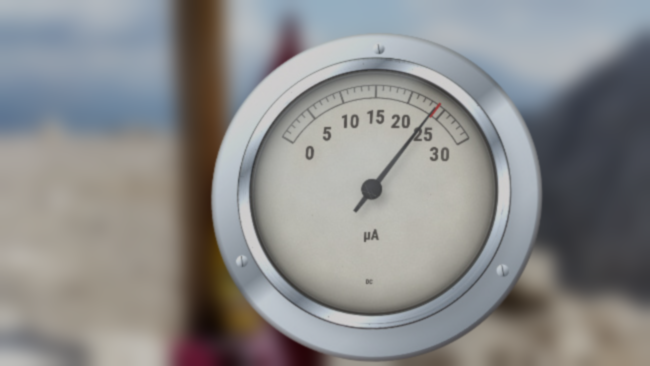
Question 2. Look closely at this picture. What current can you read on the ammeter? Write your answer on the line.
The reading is 24 µA
